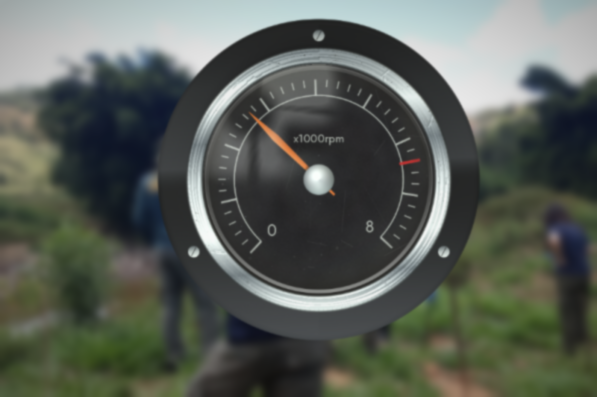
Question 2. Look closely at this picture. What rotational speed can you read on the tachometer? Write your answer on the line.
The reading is 2700 rpm
